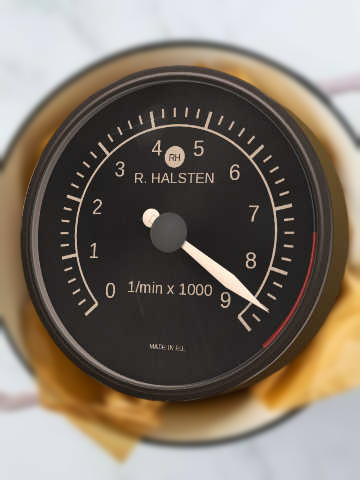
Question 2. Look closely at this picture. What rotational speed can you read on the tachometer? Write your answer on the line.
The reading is 8600 rpm
